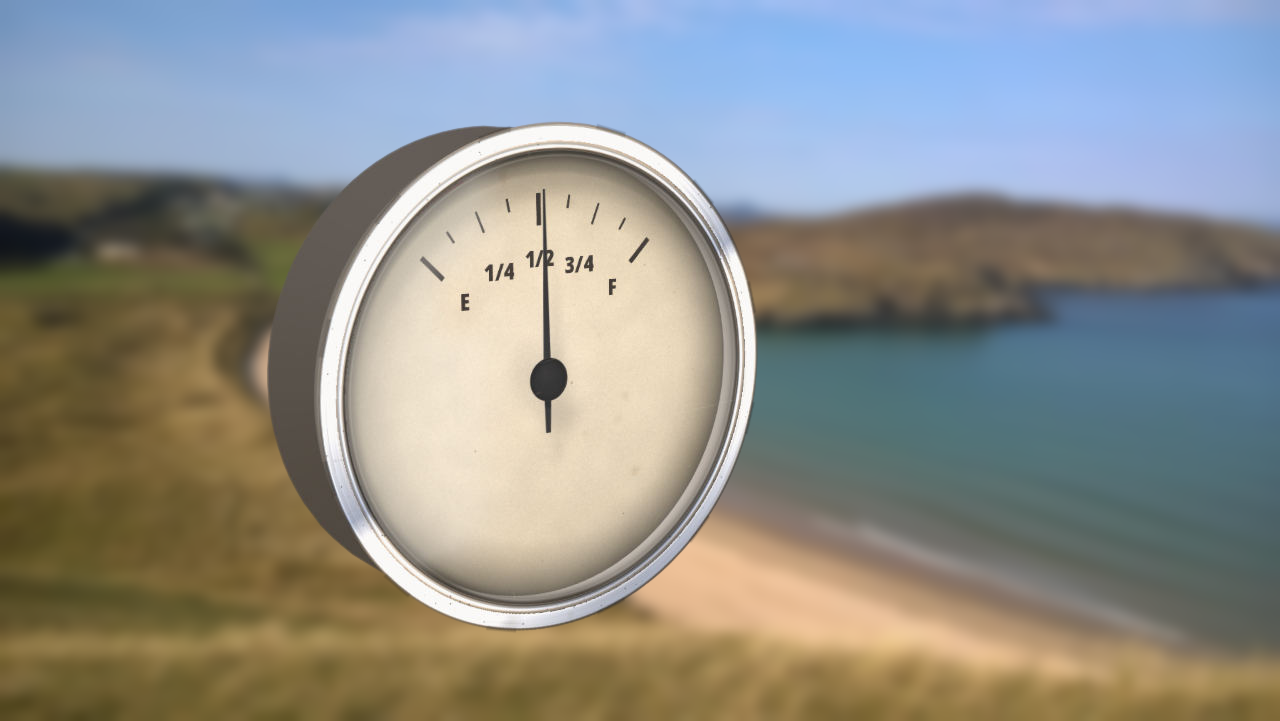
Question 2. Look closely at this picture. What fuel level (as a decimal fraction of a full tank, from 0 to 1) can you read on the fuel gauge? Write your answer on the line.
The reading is 0.5
